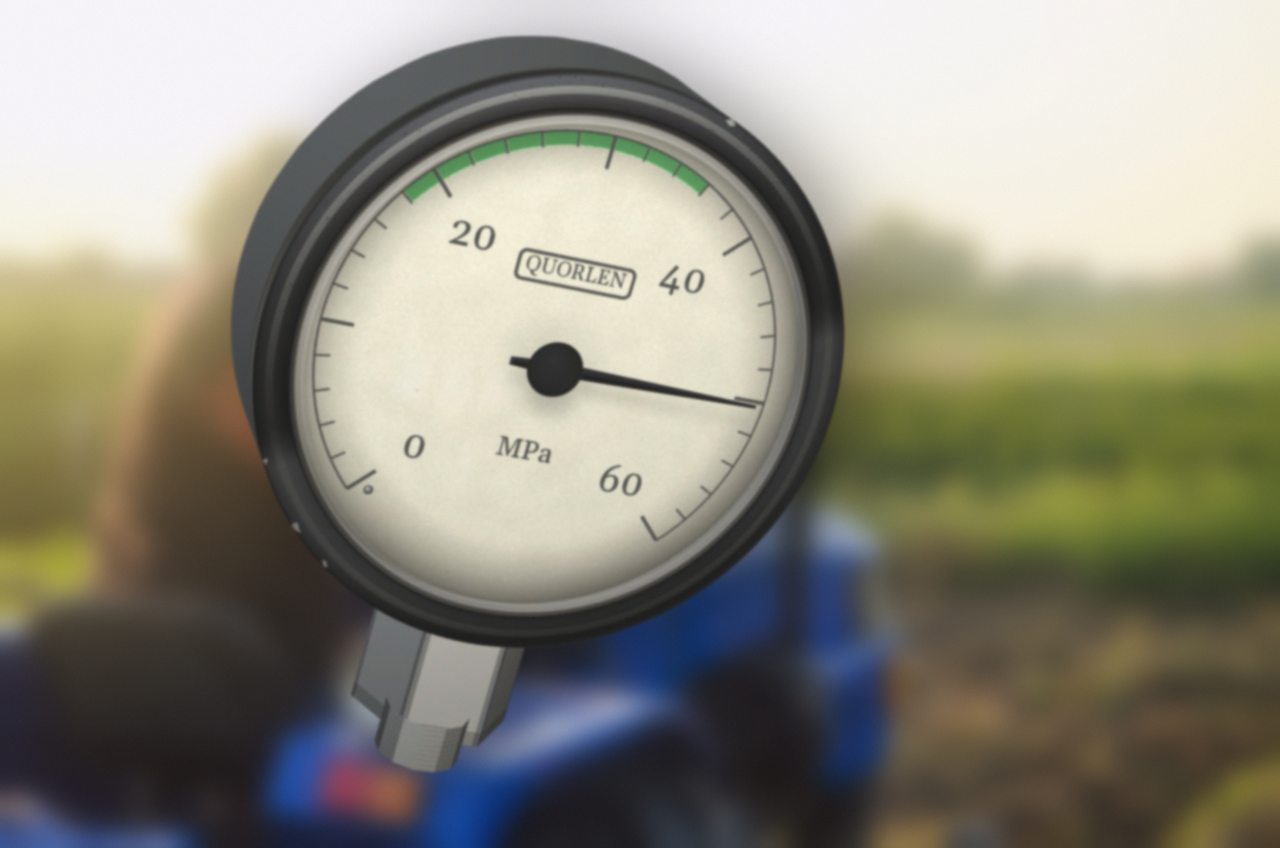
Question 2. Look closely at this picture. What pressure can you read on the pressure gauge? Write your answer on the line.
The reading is 50 MPa
